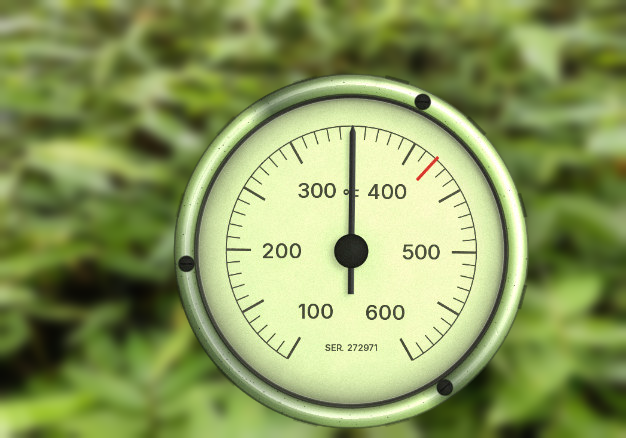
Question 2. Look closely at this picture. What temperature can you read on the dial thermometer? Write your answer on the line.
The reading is 350 °F
